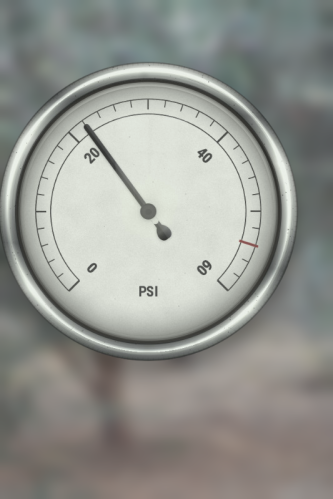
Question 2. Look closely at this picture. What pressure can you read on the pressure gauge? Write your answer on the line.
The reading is 22 psi
